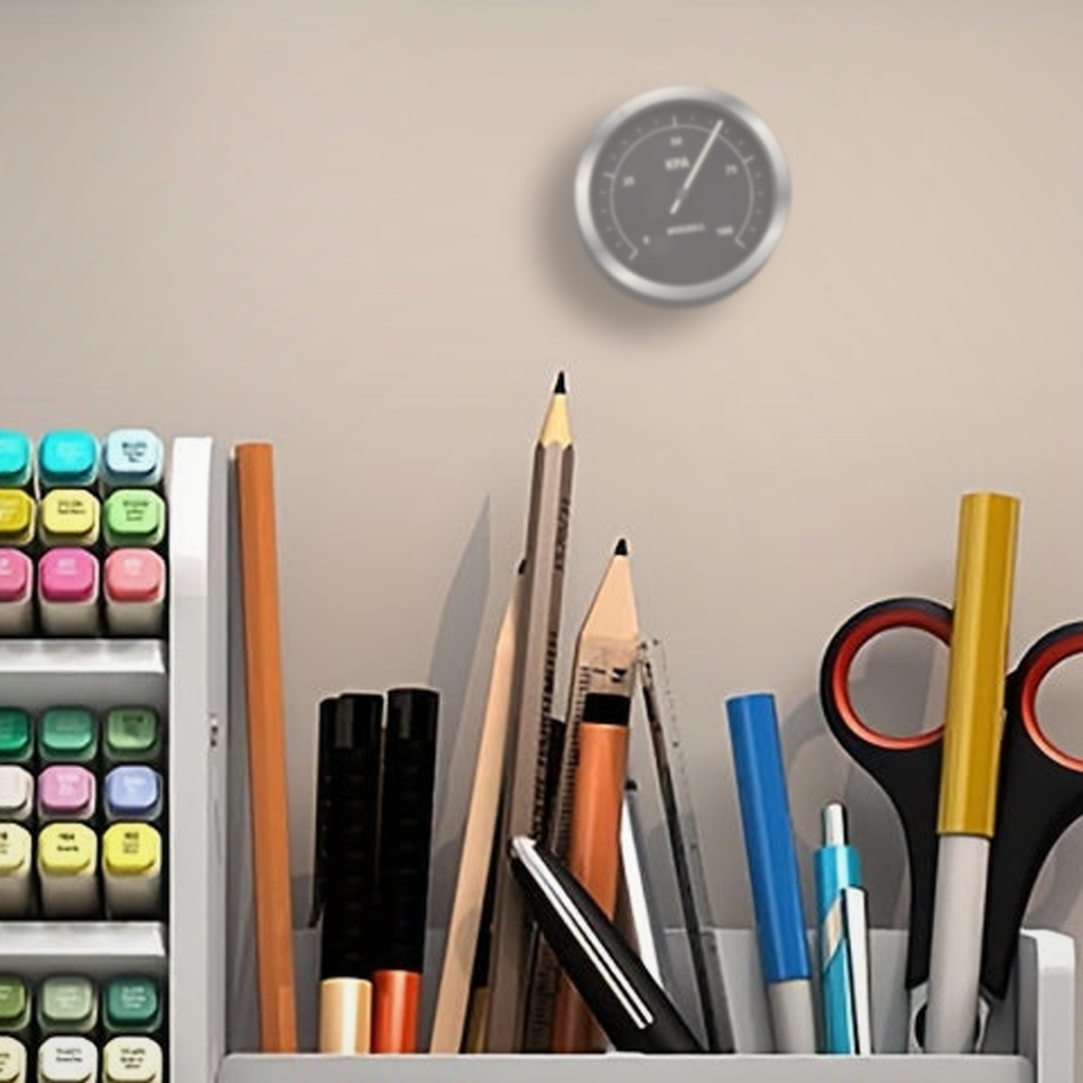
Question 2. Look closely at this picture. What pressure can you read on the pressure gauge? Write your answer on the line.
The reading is 62.5 kPa
